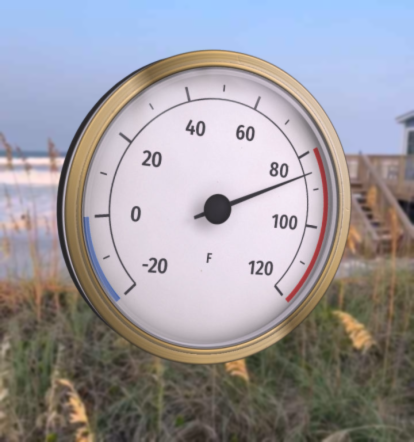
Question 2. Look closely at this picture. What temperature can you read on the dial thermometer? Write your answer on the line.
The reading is 85 °F
